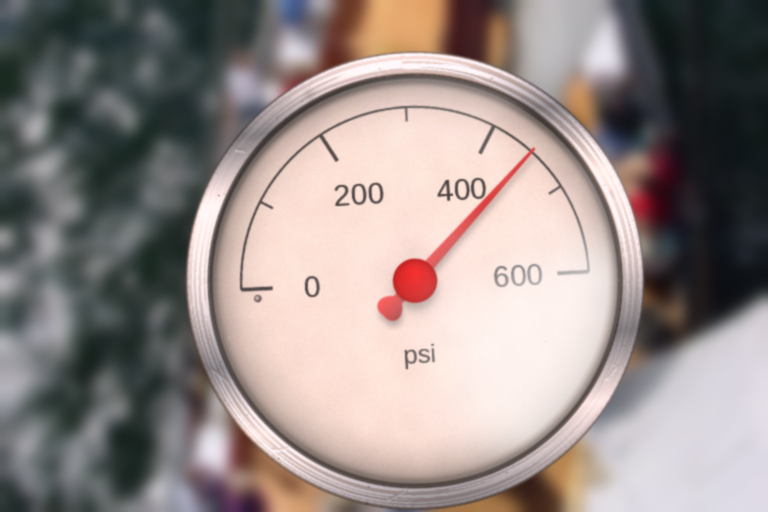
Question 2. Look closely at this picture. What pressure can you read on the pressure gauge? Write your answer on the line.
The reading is 450 psi
